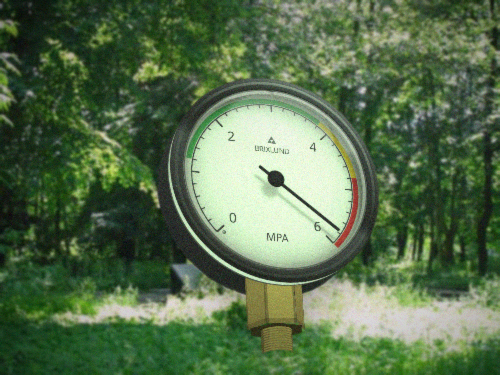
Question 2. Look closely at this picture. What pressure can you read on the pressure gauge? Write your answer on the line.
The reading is 5.8 MPa
